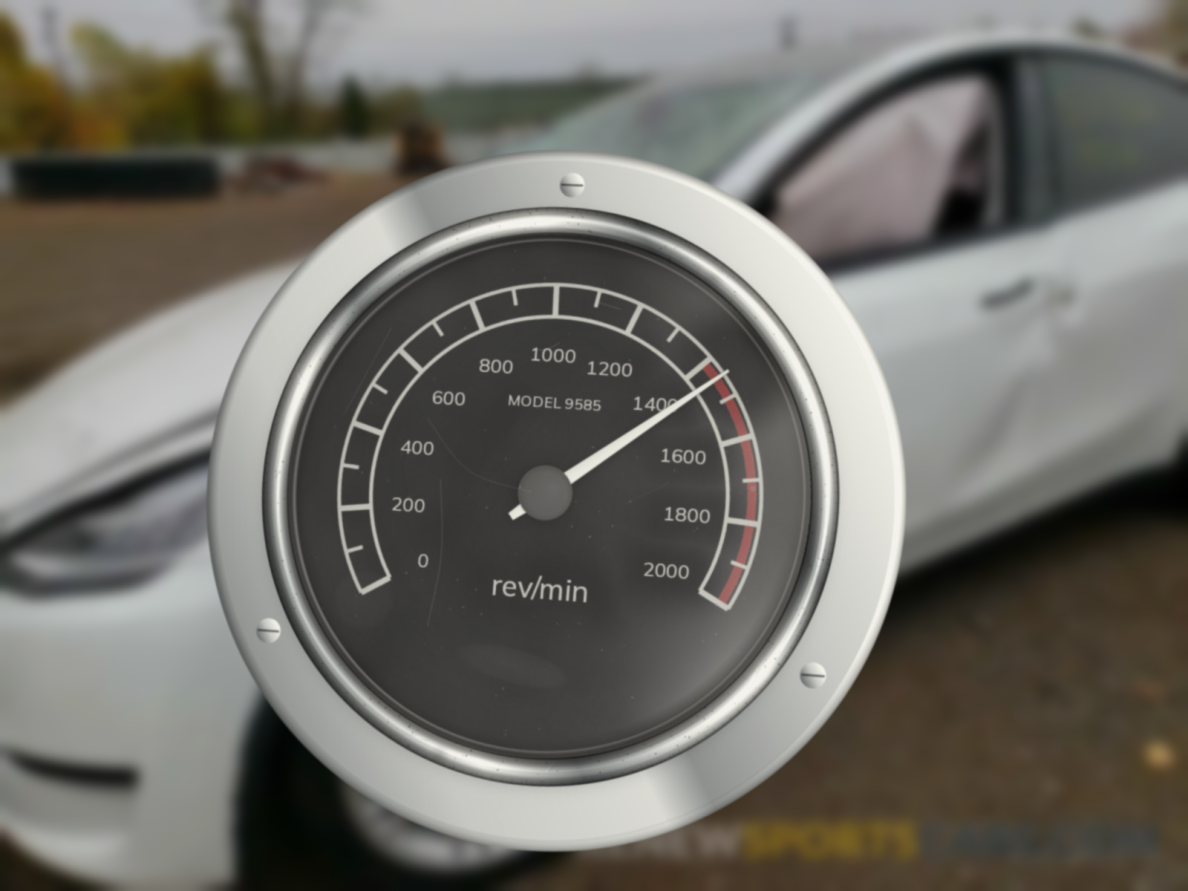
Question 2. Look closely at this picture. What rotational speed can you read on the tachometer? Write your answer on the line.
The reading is 1450 rpm
